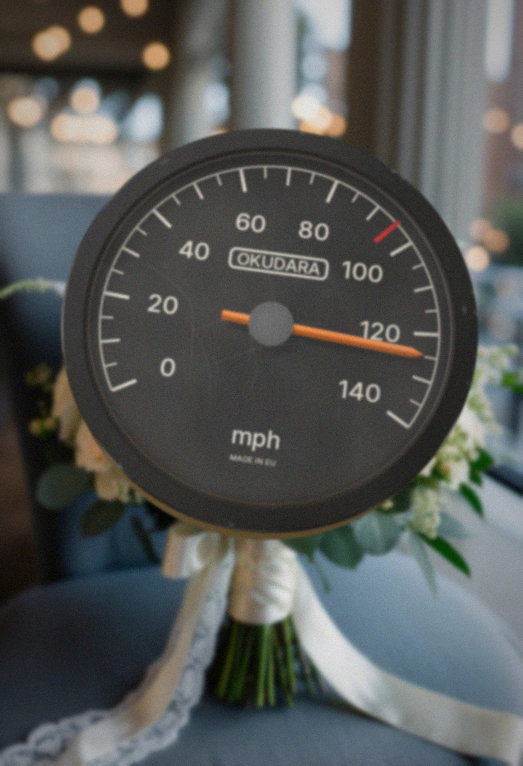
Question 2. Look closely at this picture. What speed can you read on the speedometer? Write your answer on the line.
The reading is 125 mph
